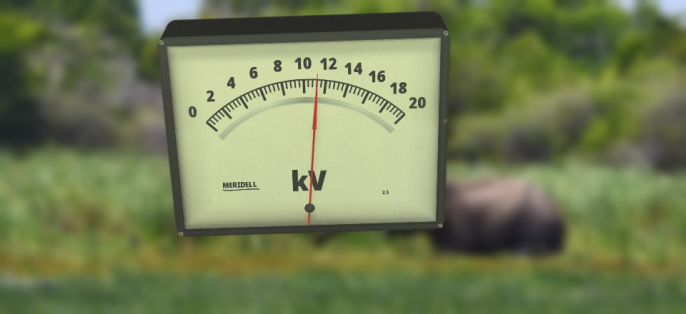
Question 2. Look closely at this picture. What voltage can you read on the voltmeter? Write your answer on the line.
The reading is 11.2 kV
